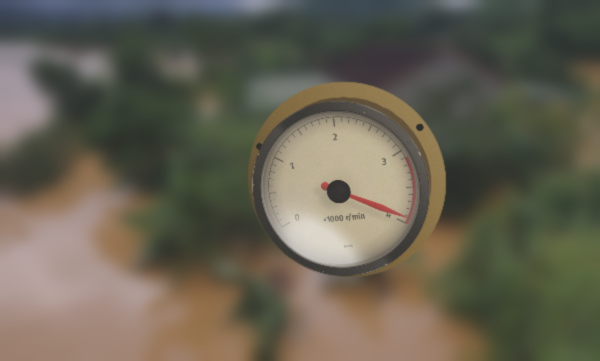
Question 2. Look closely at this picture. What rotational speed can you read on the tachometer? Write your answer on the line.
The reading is 3900 rpm
